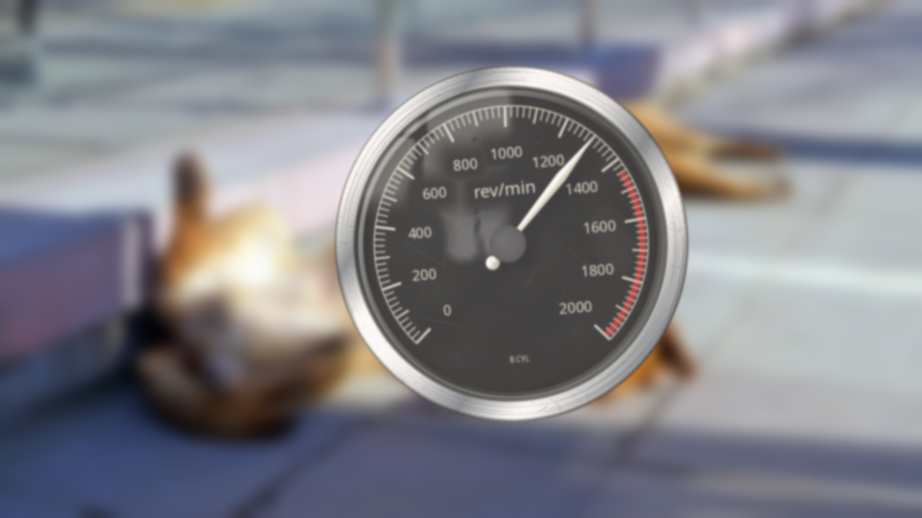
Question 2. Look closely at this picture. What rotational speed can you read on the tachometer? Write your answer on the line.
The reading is 1300 rpm
